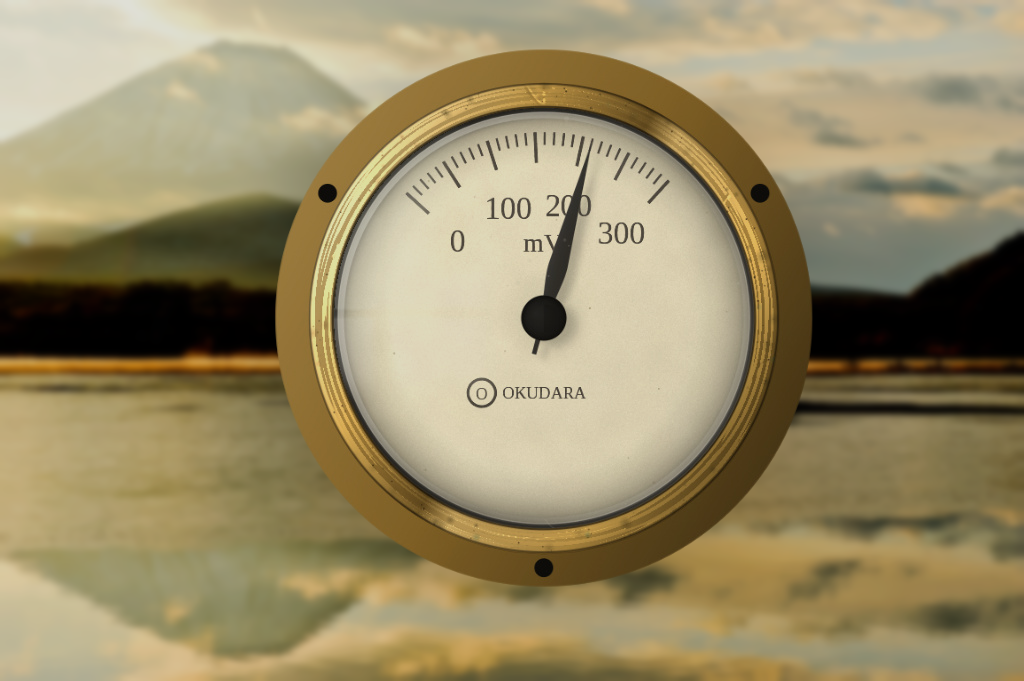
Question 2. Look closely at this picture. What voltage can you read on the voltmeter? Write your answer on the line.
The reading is 210 mV
